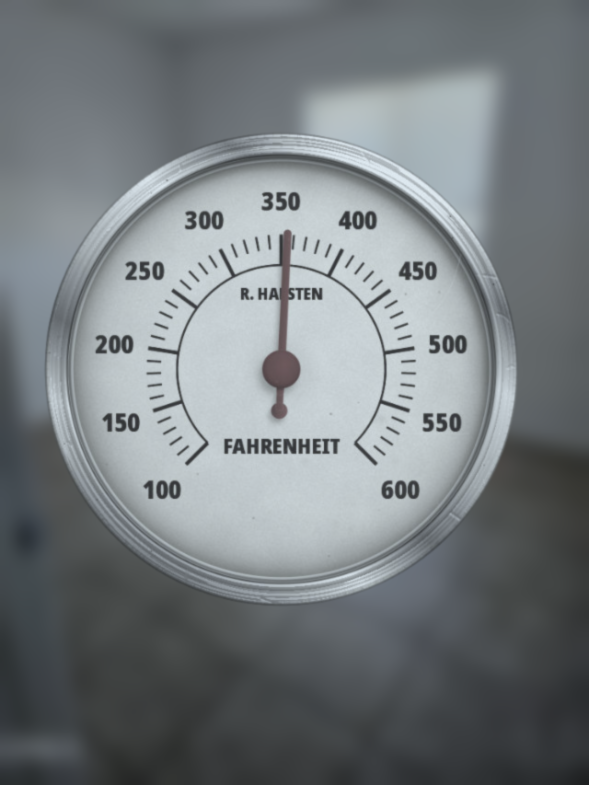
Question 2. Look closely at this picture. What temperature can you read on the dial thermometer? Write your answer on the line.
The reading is 355 °F
